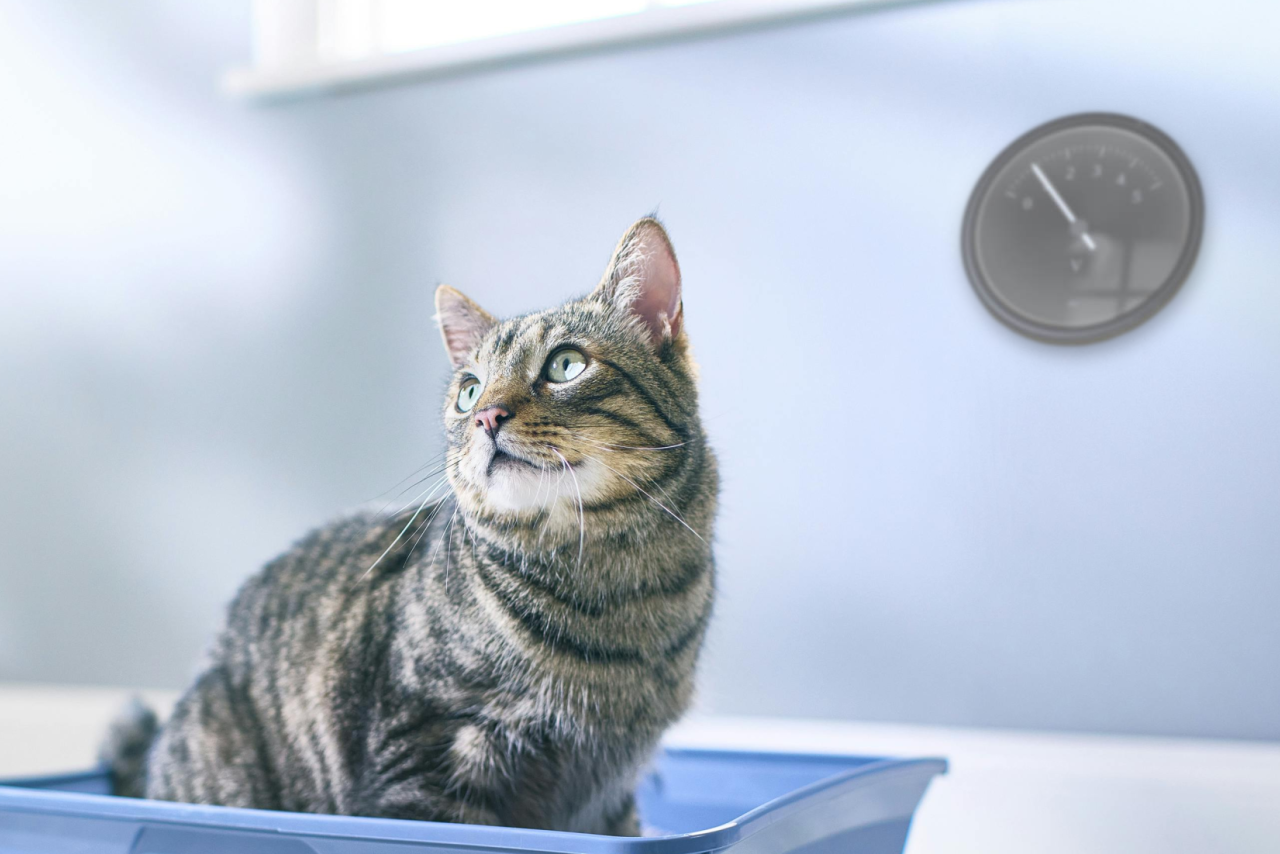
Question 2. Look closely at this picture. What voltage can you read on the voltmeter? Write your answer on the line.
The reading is 1 V
